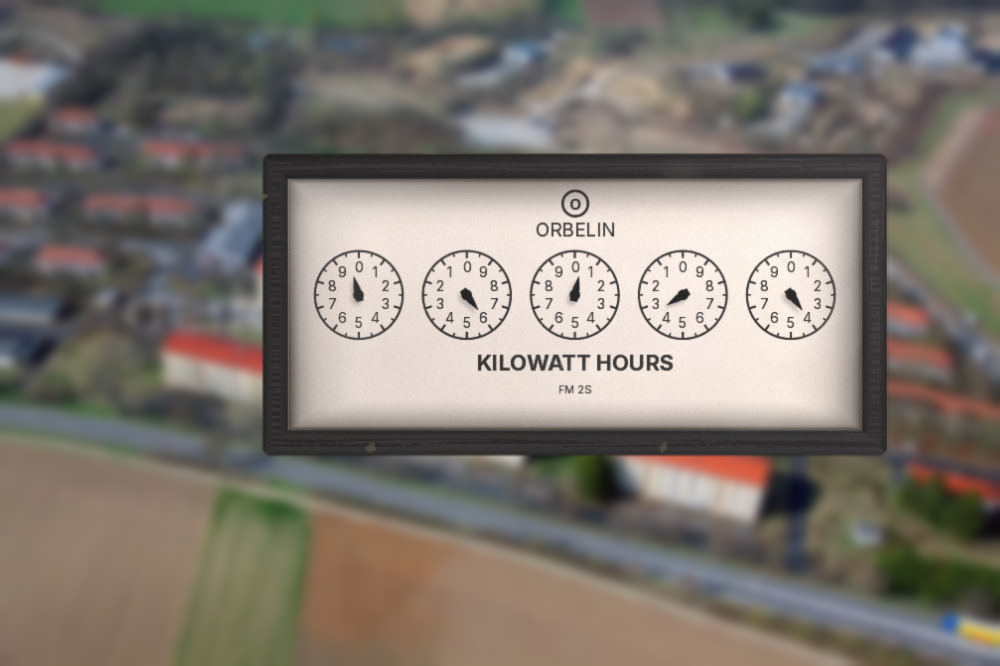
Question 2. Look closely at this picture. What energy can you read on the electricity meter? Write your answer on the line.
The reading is 96034 kWh
